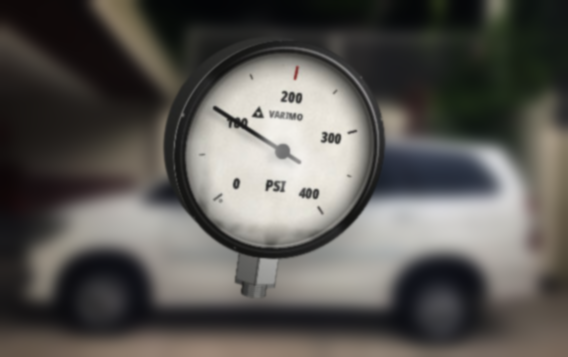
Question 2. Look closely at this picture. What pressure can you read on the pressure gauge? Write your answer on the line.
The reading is 100 psi
